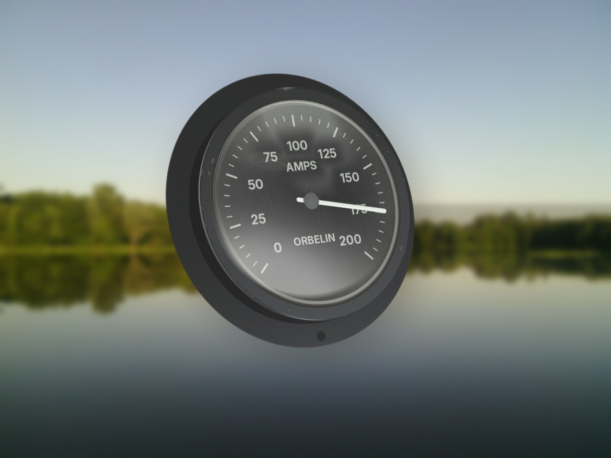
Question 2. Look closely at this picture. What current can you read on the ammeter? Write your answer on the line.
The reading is 175 A
